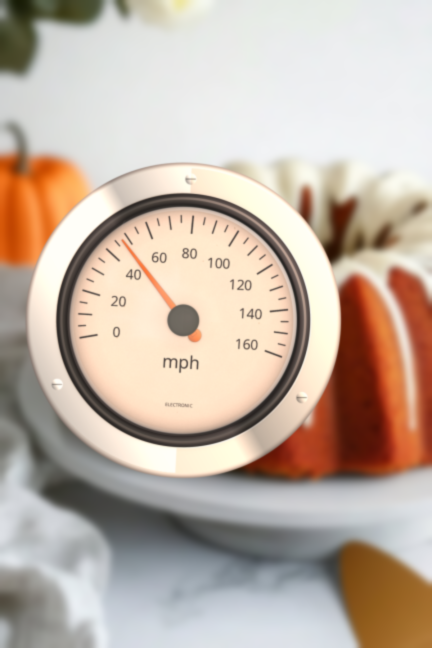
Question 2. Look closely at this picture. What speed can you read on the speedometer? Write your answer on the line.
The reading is 47.5 mph
